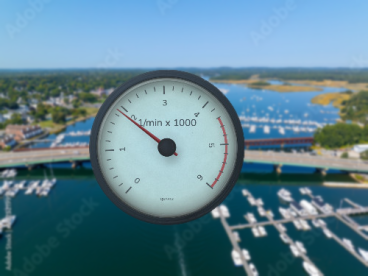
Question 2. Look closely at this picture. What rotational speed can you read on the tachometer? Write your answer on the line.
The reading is 1900 rpm
